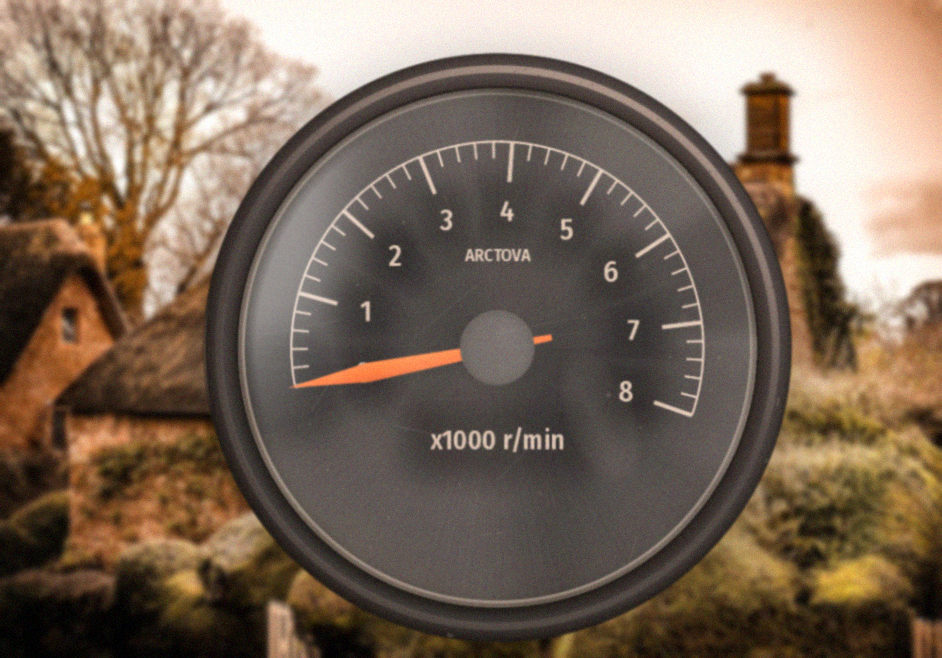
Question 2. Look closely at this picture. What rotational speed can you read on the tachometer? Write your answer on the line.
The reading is 0 rpm
